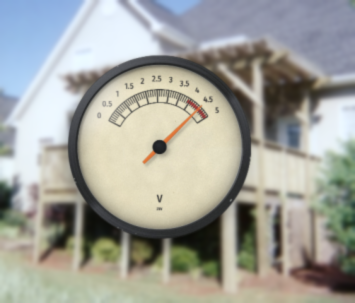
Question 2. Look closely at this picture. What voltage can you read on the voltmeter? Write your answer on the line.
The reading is 4.5 V
